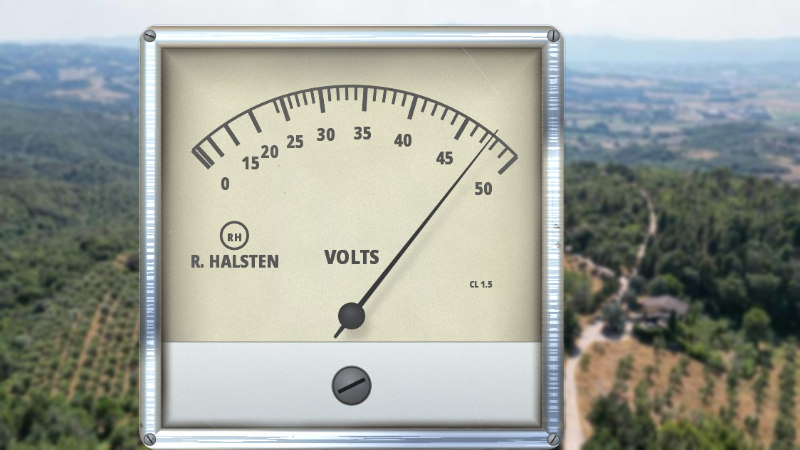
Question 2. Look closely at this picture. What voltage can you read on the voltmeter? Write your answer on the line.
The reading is 47.5 V
